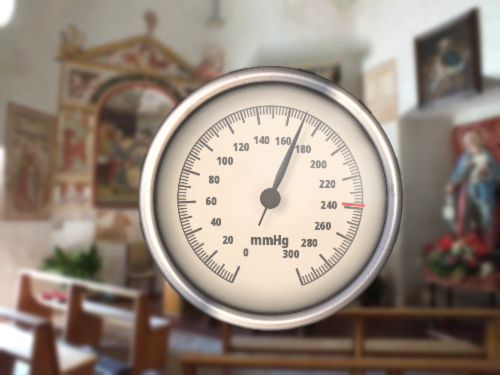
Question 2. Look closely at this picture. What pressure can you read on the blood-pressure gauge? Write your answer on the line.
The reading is 170 mmHg
